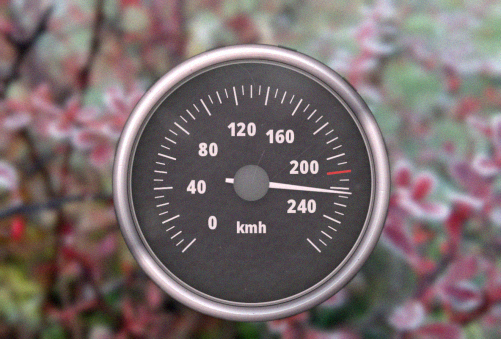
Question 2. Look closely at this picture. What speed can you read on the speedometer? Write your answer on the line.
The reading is 222.5 km/h
